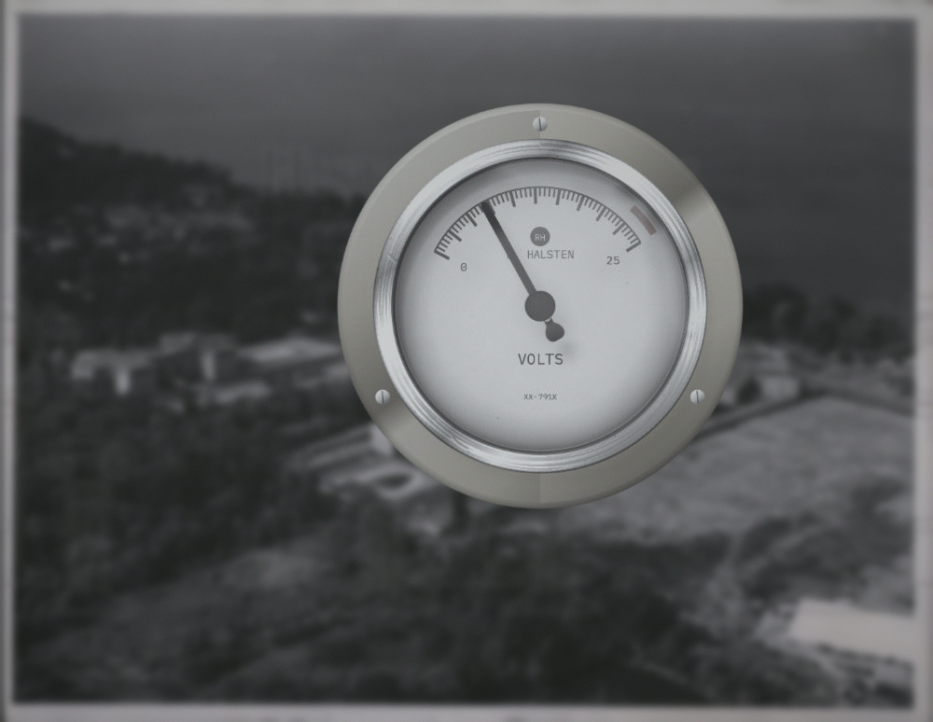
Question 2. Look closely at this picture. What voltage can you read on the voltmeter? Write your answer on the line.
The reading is 7 V
